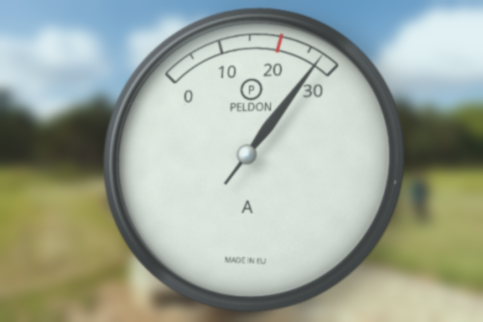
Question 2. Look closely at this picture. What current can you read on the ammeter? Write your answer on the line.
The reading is 27.5 A
